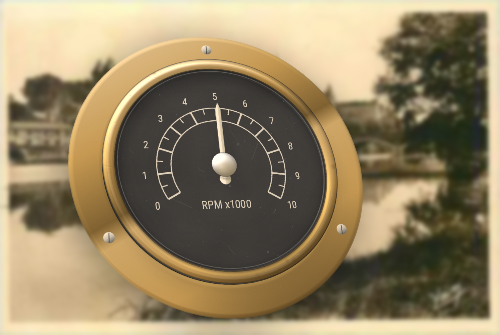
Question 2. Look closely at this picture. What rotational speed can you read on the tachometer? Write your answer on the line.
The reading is 5000 rpm
